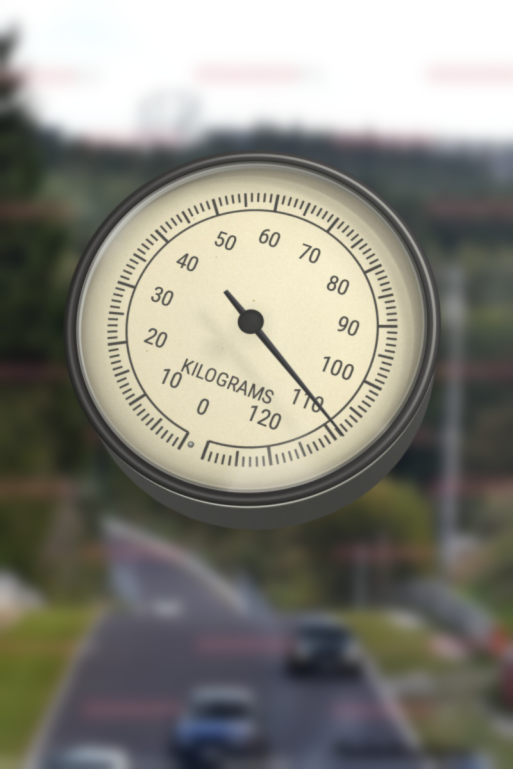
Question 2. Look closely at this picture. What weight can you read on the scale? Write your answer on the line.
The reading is 109 kg
